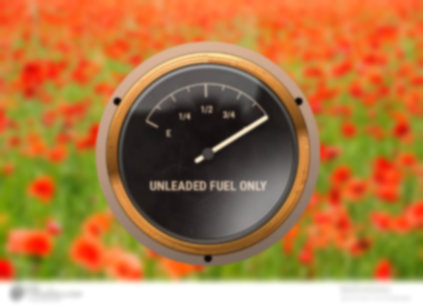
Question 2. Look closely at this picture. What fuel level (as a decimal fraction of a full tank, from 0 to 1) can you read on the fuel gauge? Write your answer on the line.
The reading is 1
